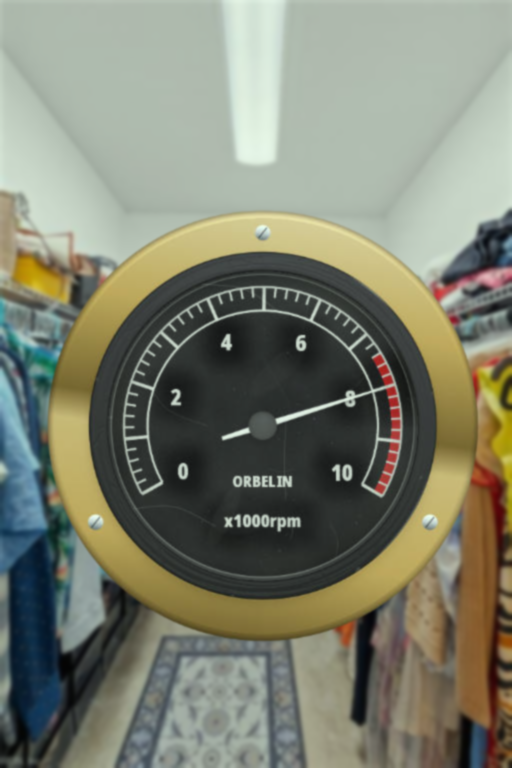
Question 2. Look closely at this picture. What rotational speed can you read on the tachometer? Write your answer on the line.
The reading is 8000 rpm
